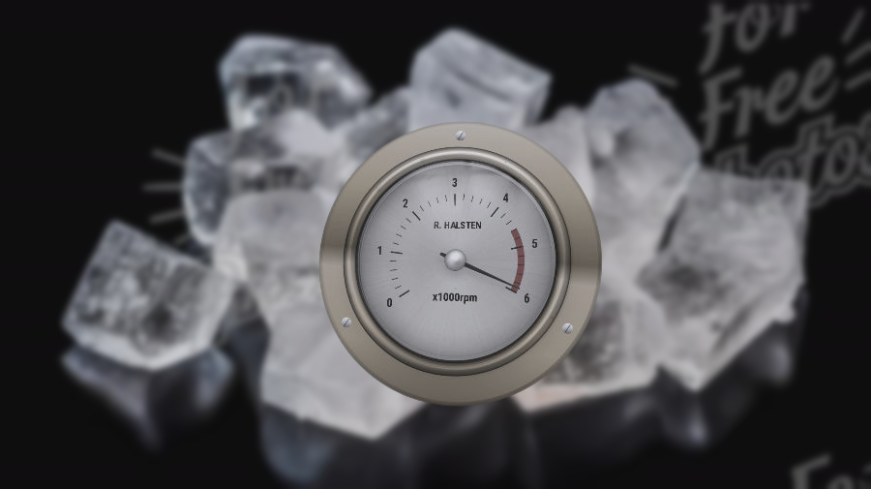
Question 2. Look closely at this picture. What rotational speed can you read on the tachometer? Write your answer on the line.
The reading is 5900 rpm
